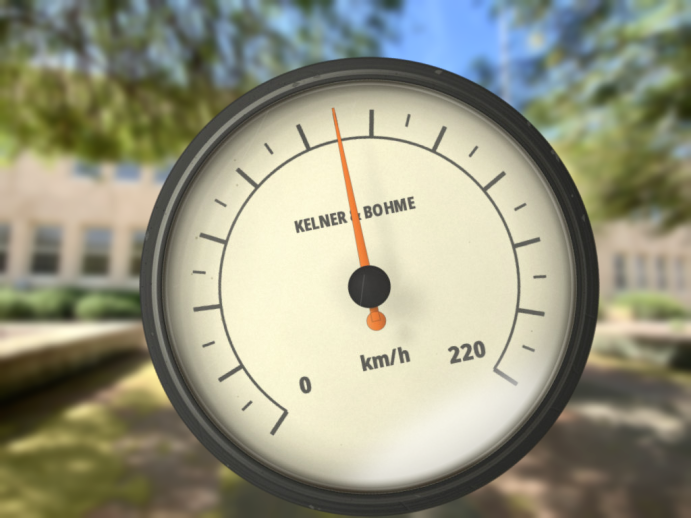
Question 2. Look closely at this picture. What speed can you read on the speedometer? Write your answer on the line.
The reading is 110 km/h
